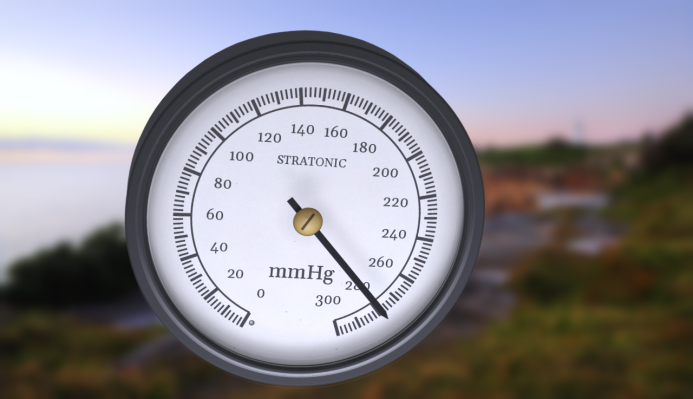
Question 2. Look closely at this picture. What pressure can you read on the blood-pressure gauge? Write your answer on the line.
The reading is 278 mmHg
